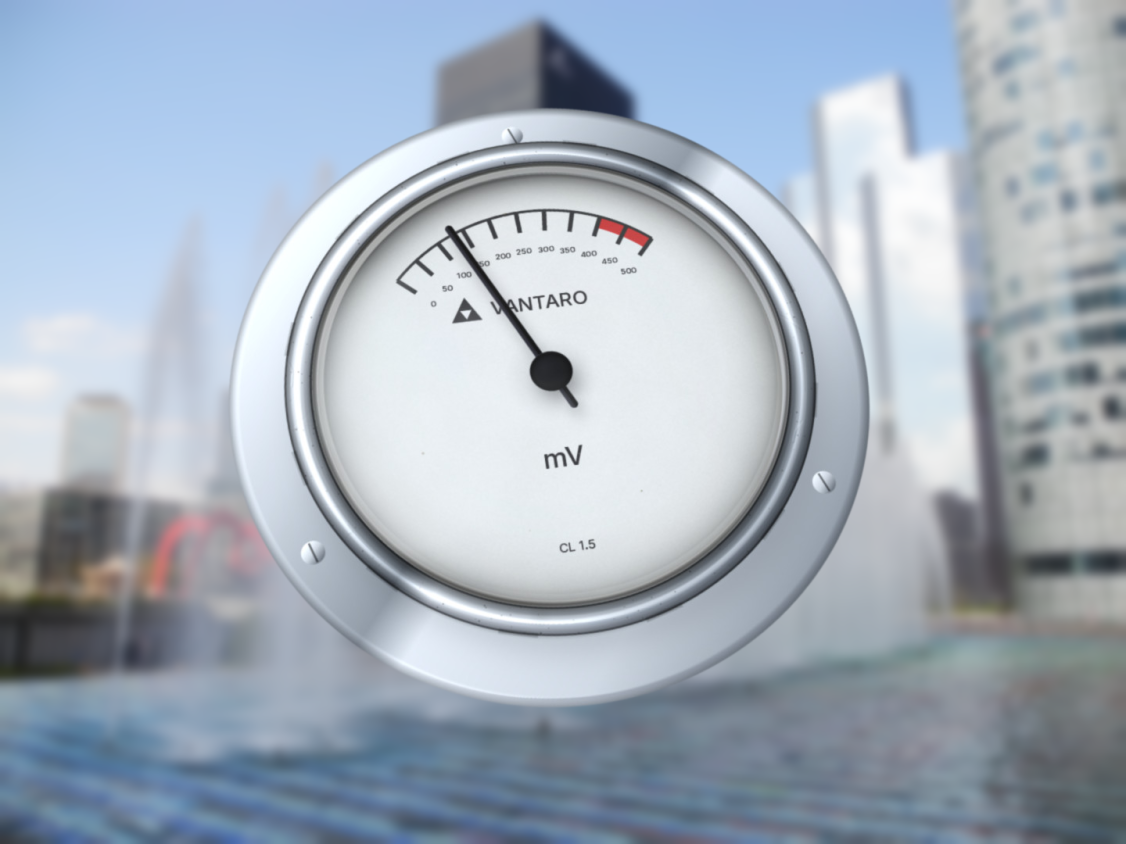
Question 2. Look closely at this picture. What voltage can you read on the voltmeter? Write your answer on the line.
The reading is 125 mV
